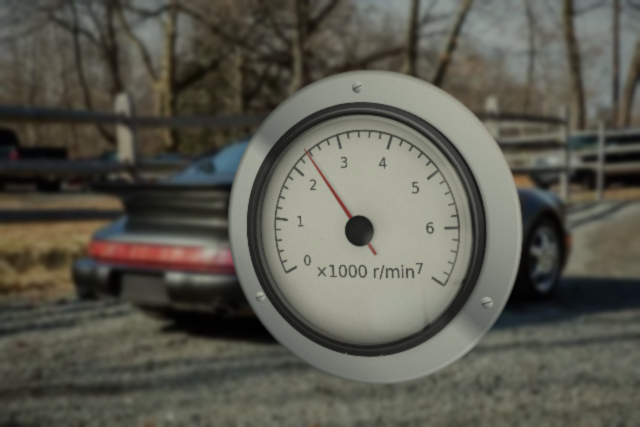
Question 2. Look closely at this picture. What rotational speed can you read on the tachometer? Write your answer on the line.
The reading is 2400 rpm
